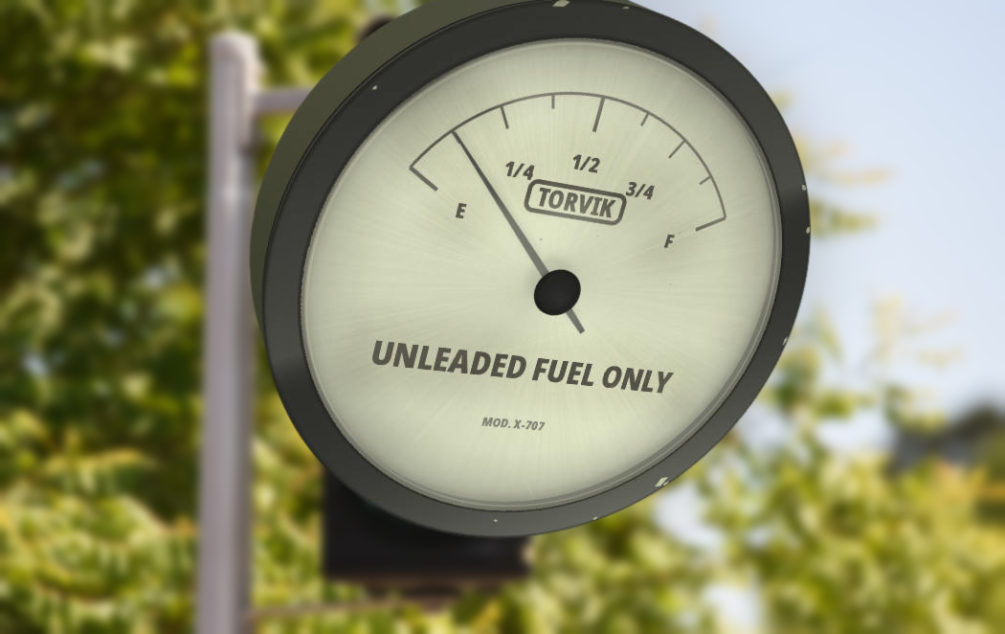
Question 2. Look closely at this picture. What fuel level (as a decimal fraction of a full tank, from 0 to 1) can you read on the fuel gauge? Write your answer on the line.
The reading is 0.125
